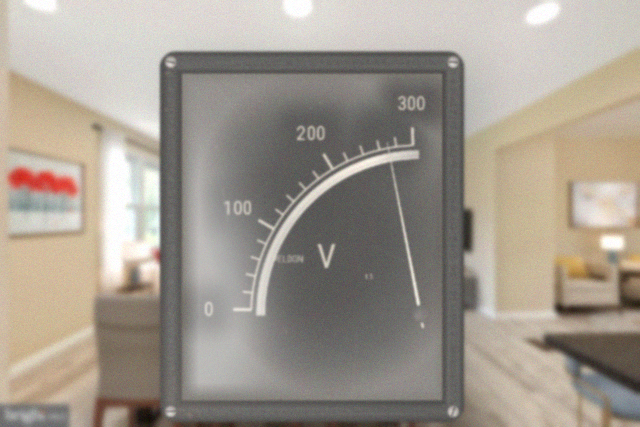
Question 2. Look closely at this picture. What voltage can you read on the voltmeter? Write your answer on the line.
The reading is 270 V
